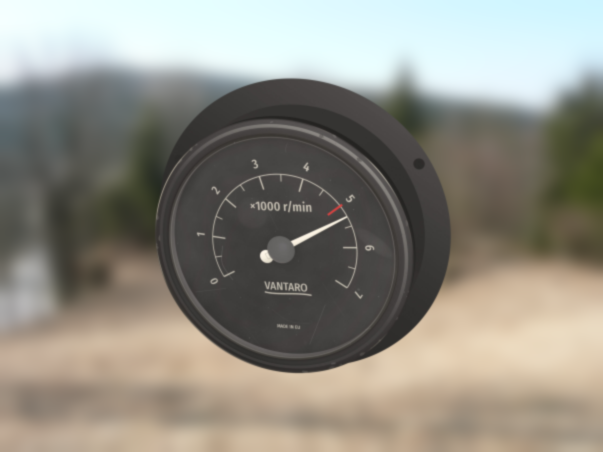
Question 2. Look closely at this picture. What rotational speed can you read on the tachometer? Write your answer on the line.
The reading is 5250 rpm
